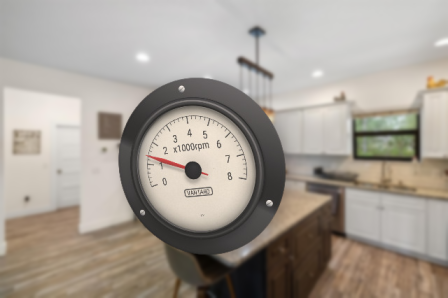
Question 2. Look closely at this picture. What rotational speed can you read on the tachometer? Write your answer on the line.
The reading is 1400 rpm
